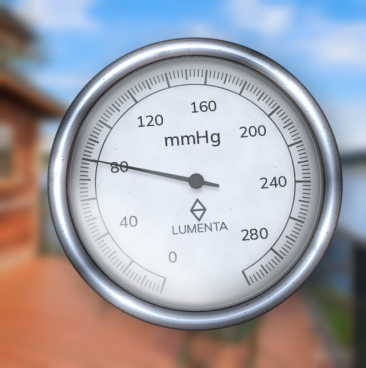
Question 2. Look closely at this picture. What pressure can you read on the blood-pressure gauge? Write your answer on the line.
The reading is 80 mmHg
